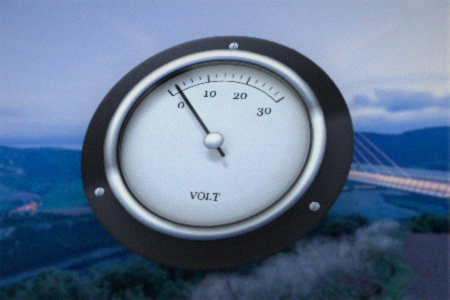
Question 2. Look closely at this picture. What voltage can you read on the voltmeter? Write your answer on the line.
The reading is 2 V
